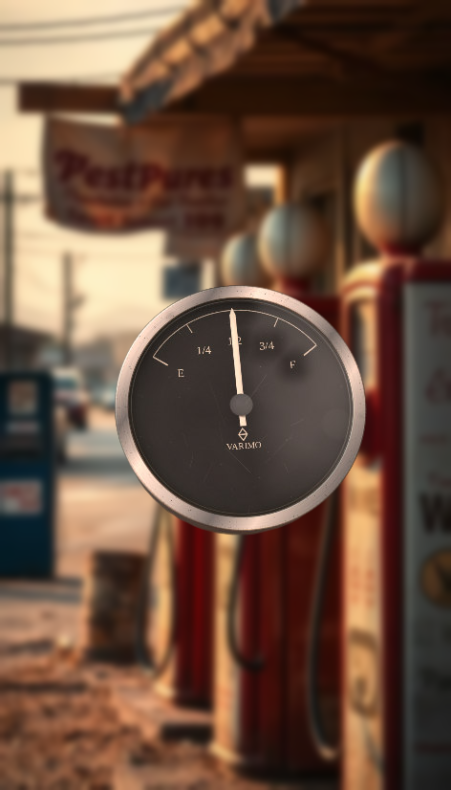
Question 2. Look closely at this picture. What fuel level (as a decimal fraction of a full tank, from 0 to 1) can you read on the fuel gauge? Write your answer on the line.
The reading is 0.5
